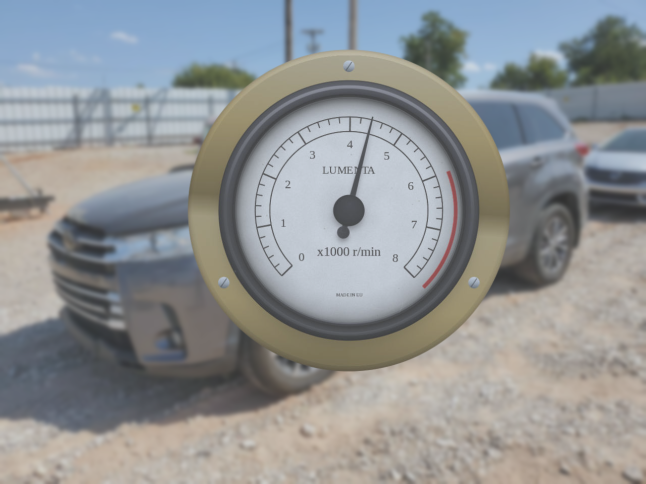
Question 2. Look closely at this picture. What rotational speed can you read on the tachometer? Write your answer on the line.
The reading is 4400 rpm
